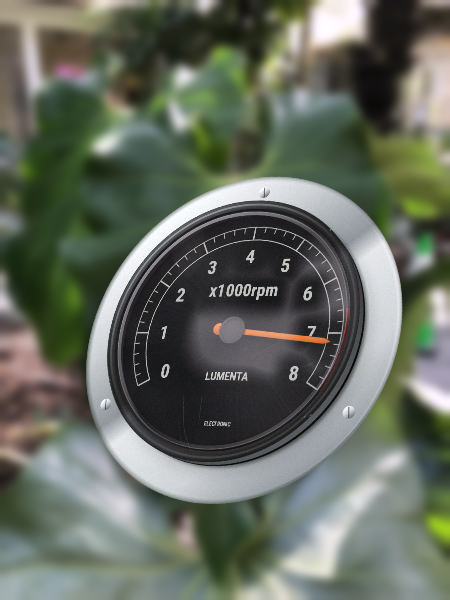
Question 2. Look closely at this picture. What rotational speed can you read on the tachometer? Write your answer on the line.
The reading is 7200 rpm
